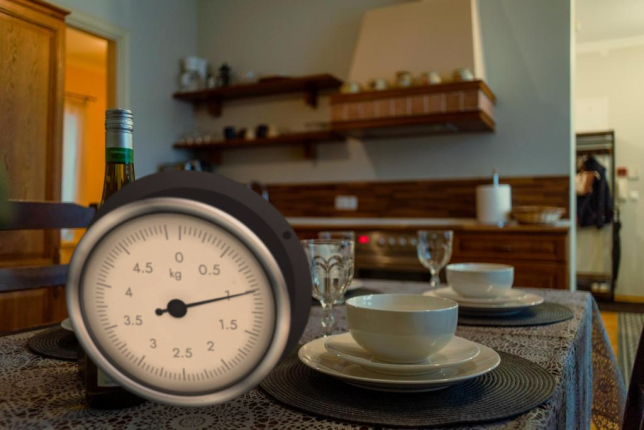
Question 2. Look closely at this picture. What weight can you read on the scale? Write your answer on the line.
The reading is 1 kg
